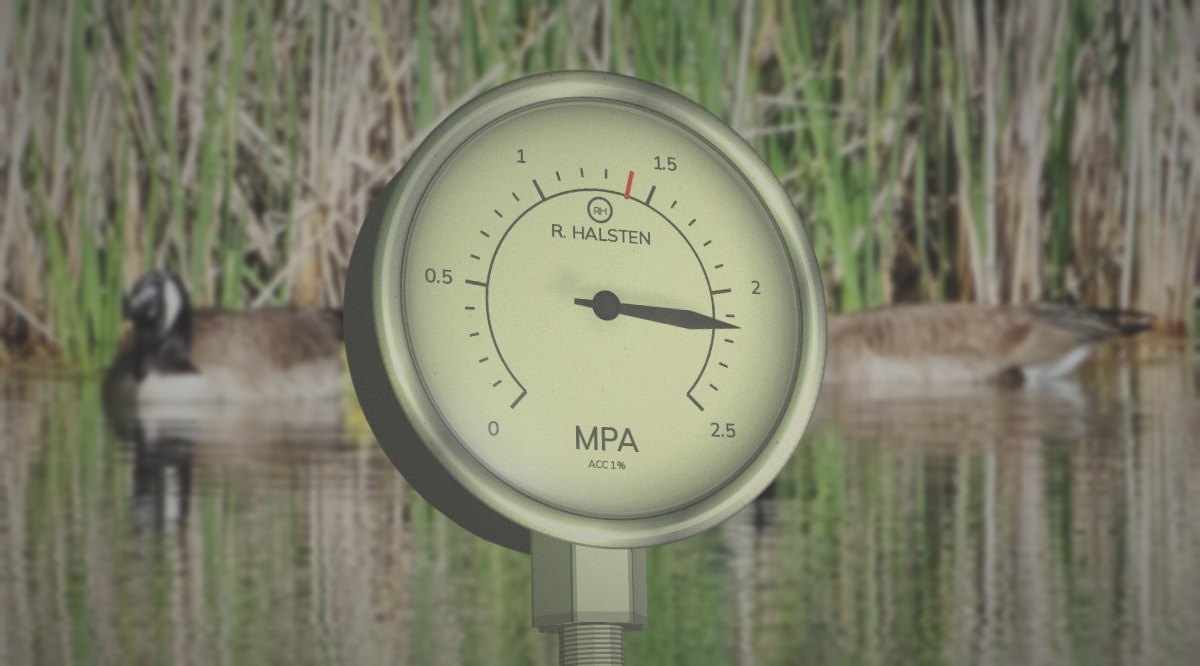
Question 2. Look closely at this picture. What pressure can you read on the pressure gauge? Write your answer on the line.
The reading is 2.15 MPa
